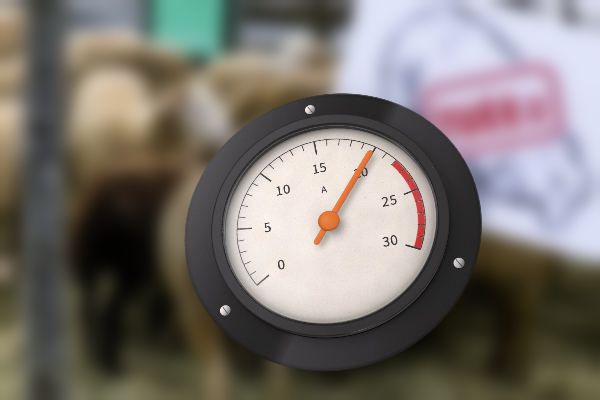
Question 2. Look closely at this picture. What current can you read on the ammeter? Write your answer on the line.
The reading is 20 A
